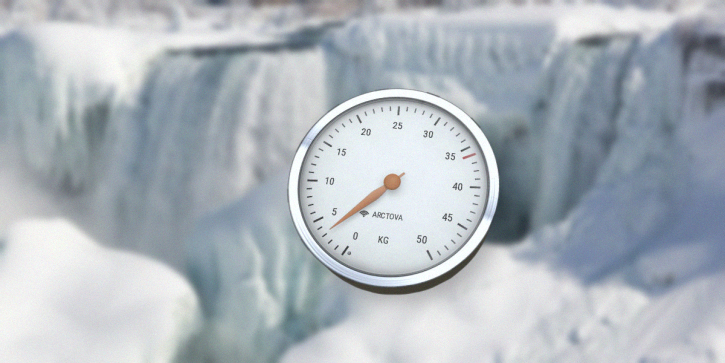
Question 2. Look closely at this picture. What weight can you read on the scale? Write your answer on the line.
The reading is 3 kg
